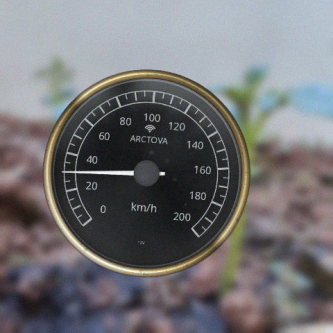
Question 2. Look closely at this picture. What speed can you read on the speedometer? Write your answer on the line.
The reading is 30 km/h
